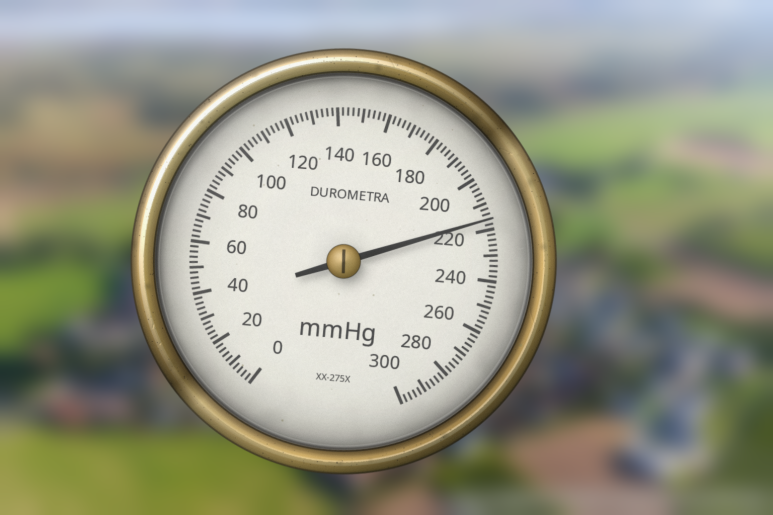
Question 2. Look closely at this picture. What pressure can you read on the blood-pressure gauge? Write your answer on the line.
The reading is 216 mmHg
